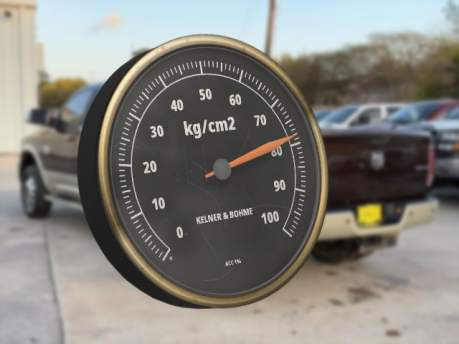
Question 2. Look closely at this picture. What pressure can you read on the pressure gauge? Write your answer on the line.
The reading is 78 kg/cm²
